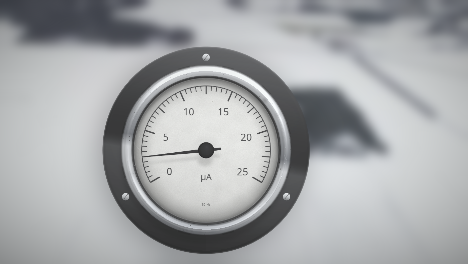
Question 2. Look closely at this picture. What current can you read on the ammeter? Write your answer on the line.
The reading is 2.5 µA
